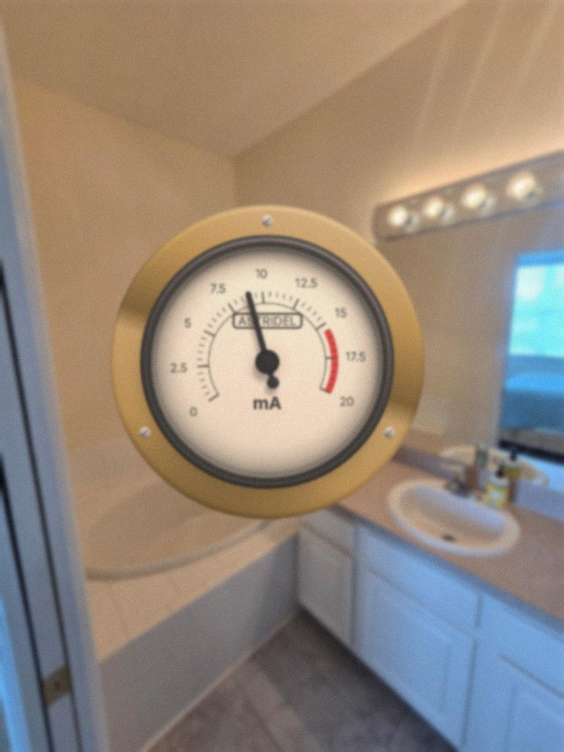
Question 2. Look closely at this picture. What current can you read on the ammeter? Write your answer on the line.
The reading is 9 mA
